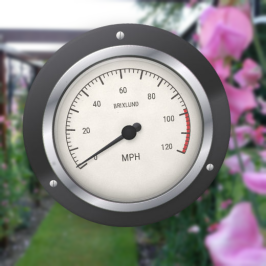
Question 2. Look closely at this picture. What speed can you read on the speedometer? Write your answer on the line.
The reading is 2 mph
